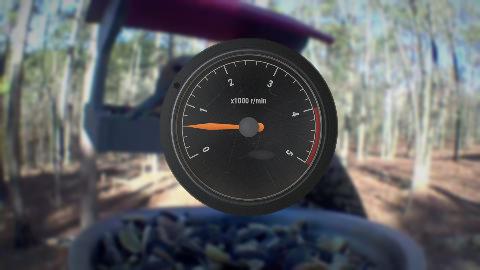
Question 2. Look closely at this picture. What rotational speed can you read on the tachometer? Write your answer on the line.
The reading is 600 rpm
